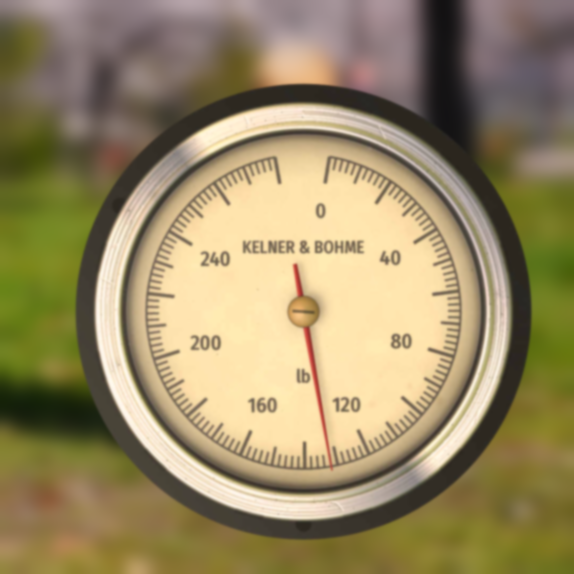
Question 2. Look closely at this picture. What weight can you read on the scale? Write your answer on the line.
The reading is 132 lb
